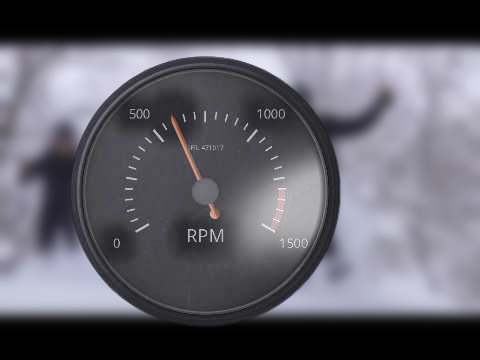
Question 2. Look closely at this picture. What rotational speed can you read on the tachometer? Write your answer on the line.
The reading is 600 rpm
